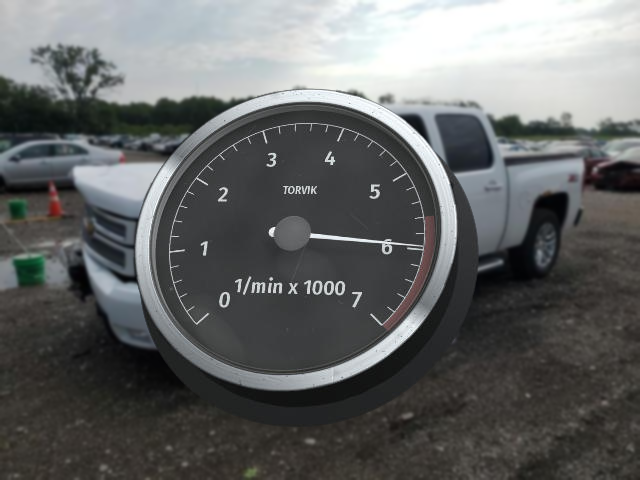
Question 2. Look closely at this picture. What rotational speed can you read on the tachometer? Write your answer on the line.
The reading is 6000 rpm
